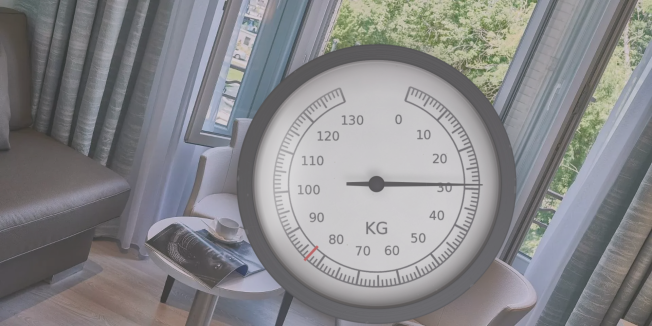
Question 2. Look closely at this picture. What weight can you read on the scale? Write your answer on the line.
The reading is 29 kg
